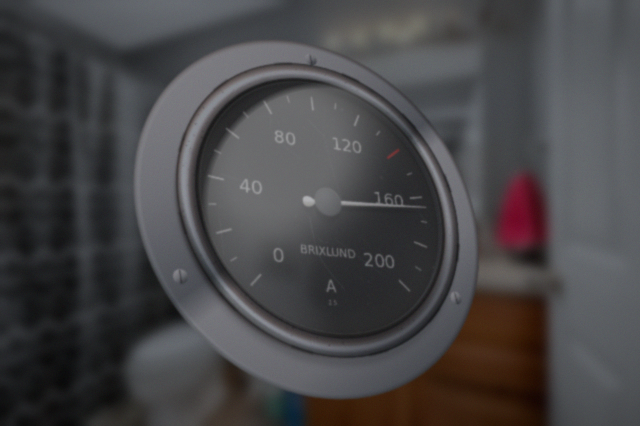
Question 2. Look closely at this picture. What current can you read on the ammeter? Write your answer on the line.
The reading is 165 A
